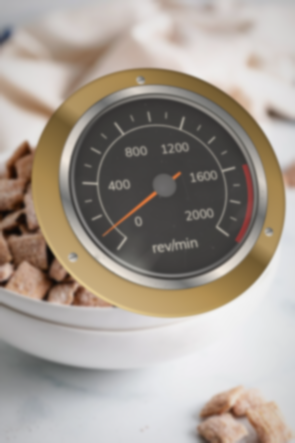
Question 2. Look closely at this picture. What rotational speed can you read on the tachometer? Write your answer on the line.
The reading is 100 rpm
